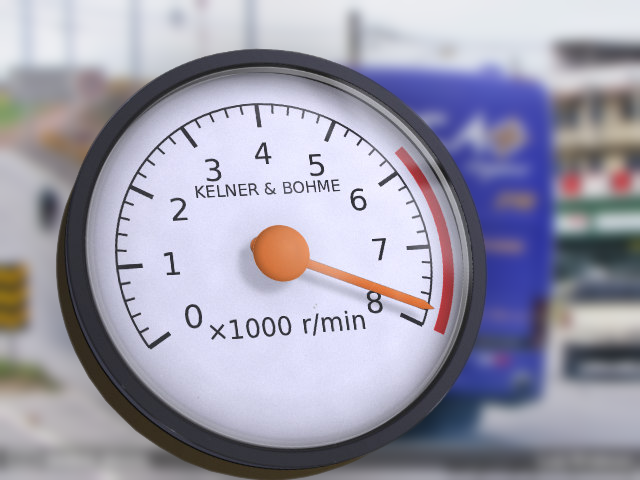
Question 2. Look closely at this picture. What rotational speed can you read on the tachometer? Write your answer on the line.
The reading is 7800 rpm
